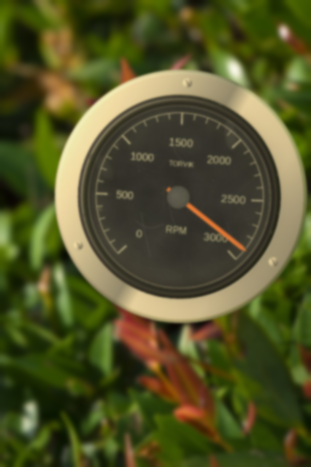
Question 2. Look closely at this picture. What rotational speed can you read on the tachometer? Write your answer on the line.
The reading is 2900 rpm
